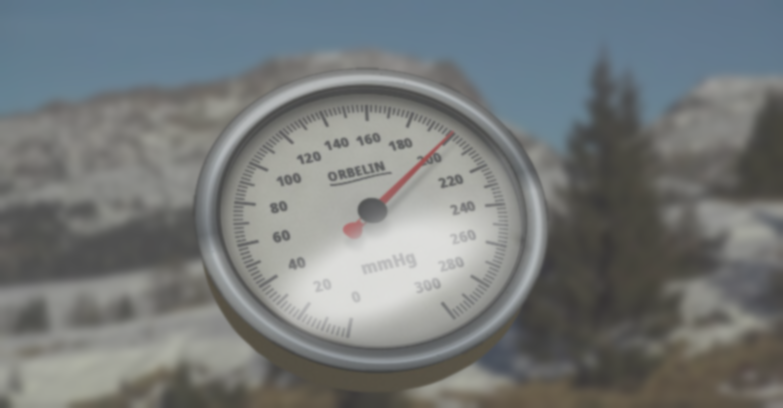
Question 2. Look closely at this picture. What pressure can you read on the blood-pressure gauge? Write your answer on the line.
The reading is 200 mmHg
